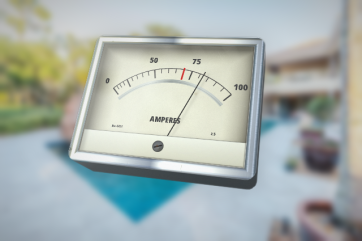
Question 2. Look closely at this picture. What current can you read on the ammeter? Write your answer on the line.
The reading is 82.5 A
